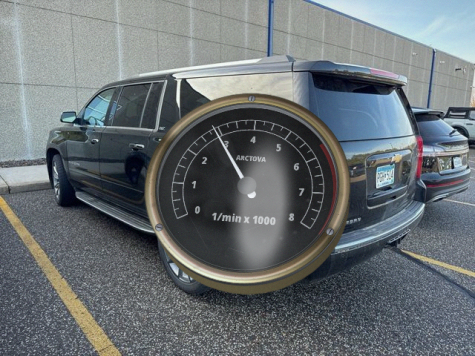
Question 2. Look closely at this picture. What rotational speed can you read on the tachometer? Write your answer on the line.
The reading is 2875 rpm
